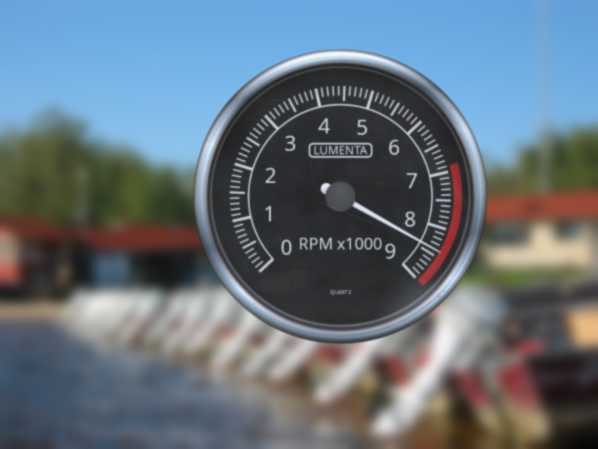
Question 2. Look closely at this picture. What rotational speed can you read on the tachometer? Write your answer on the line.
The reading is 8400 rpm
